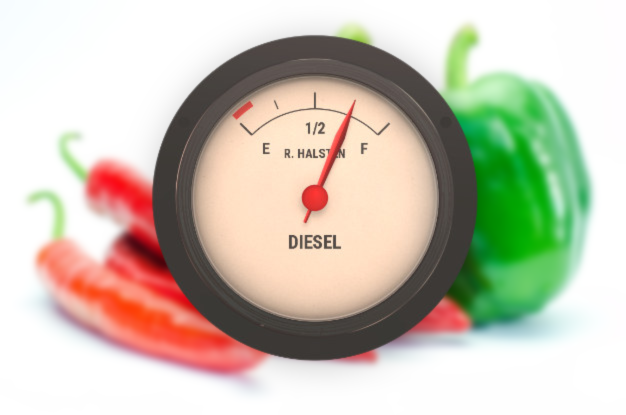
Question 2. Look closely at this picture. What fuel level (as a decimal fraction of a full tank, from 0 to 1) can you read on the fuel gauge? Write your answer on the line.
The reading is 0.75
